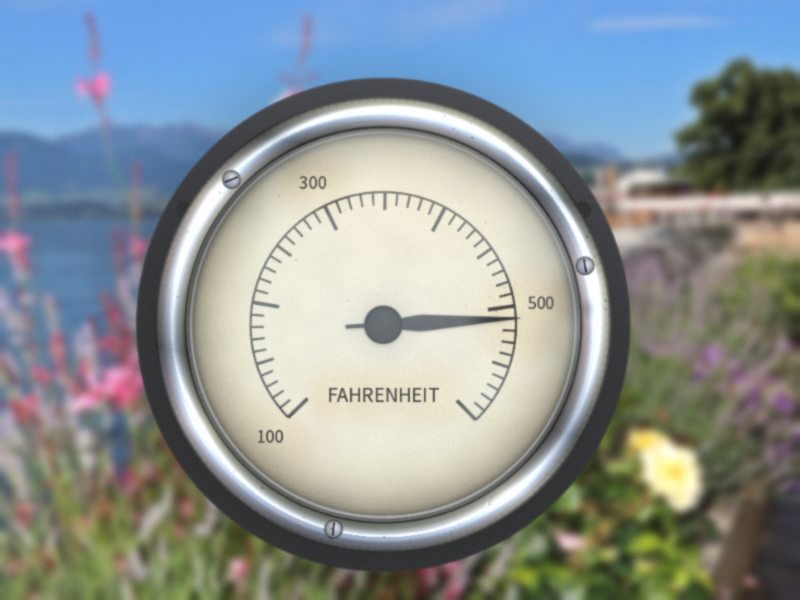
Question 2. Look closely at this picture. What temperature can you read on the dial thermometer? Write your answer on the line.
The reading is 510 °F
